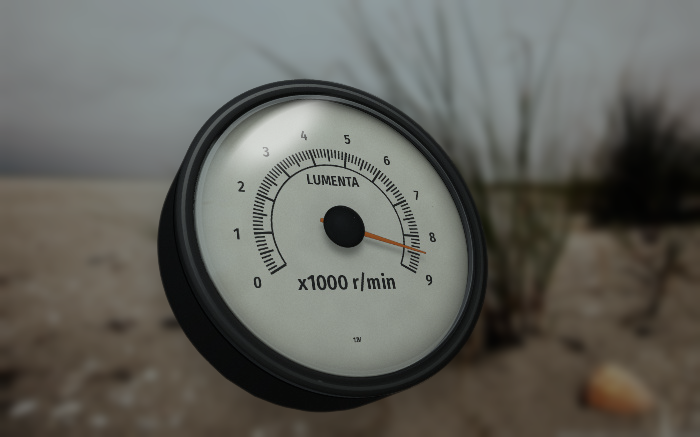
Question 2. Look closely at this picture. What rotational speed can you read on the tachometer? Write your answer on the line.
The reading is 8500 rpm
